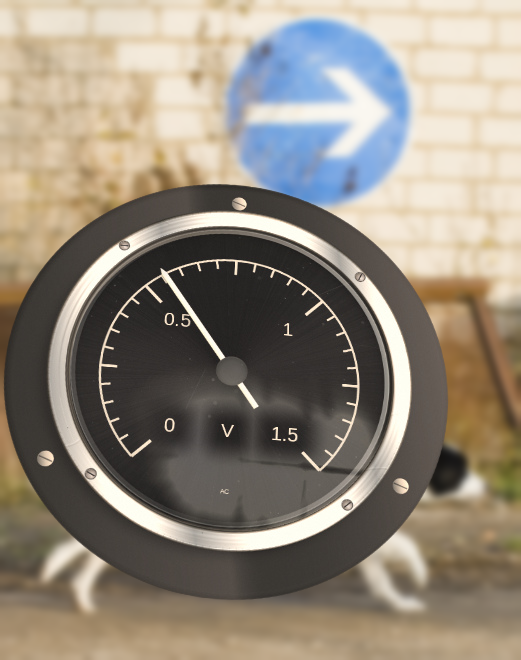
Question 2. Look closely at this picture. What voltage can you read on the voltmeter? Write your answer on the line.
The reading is 0.55 V
